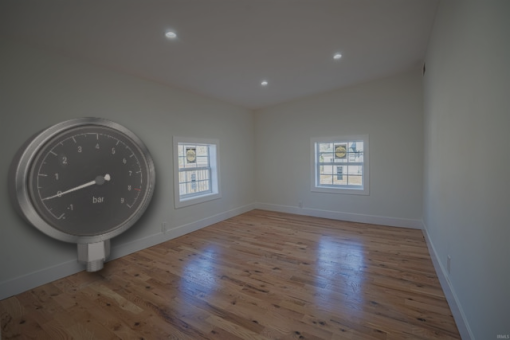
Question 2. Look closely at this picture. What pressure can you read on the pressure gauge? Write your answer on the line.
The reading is 0 bar
